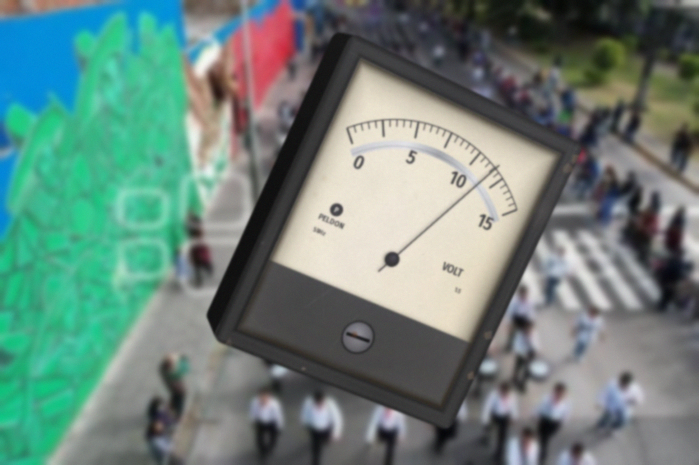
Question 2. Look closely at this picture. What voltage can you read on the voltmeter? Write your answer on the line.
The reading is 11.5 V
